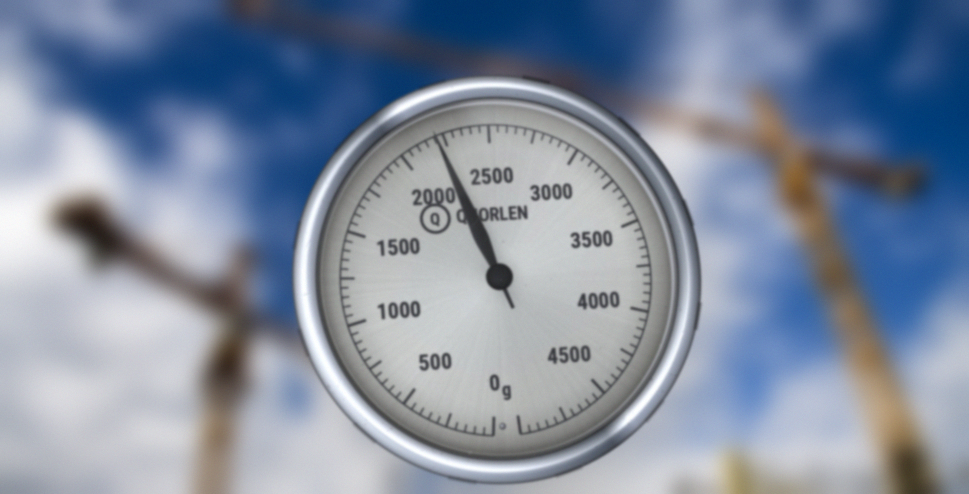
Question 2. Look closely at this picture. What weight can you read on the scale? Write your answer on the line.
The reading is 2200 g
